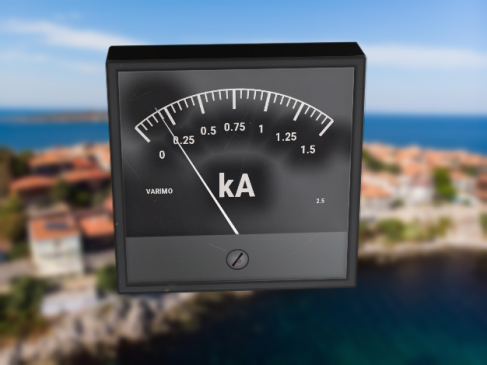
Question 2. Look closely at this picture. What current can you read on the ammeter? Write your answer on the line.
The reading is 0.2 kA
